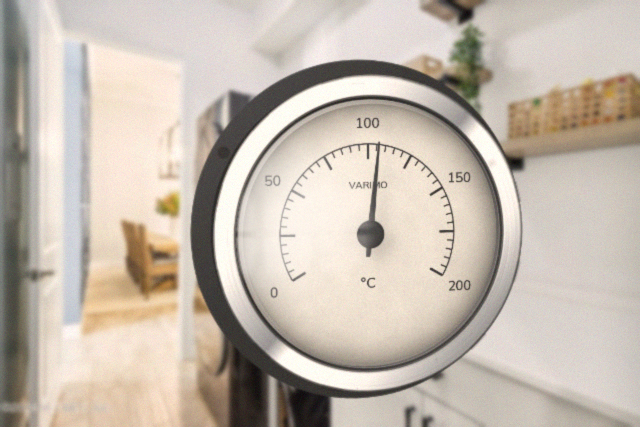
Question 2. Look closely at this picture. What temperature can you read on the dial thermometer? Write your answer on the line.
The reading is 105 °C
